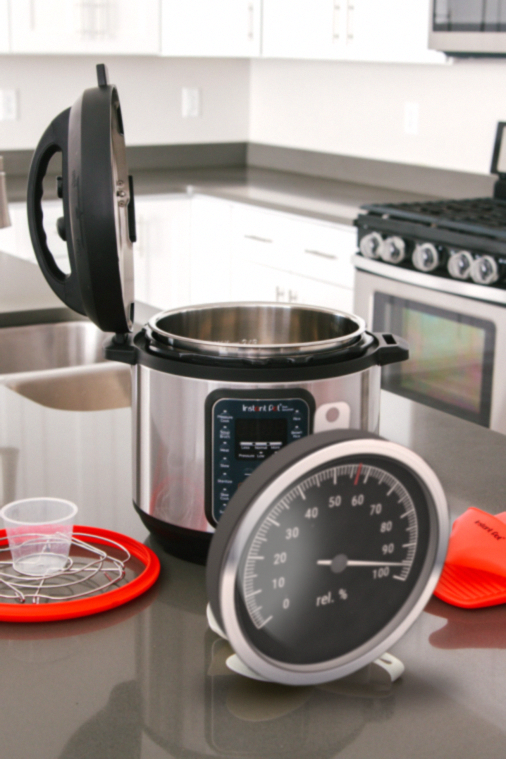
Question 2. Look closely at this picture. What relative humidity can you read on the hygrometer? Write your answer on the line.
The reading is 95 %
